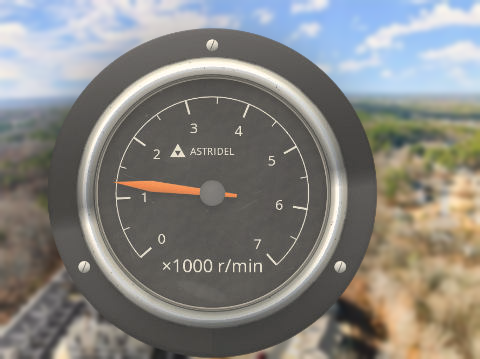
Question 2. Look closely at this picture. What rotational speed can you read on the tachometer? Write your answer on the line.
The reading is 1250 rpm
